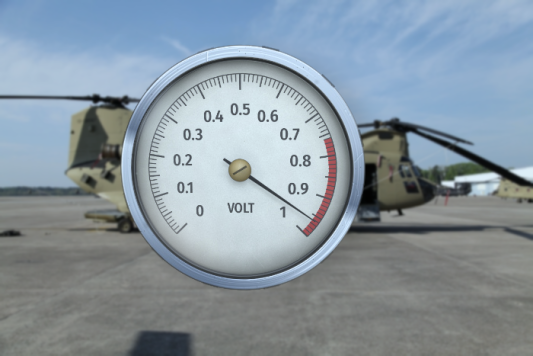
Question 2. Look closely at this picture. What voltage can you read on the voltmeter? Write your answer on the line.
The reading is 0.96 V
